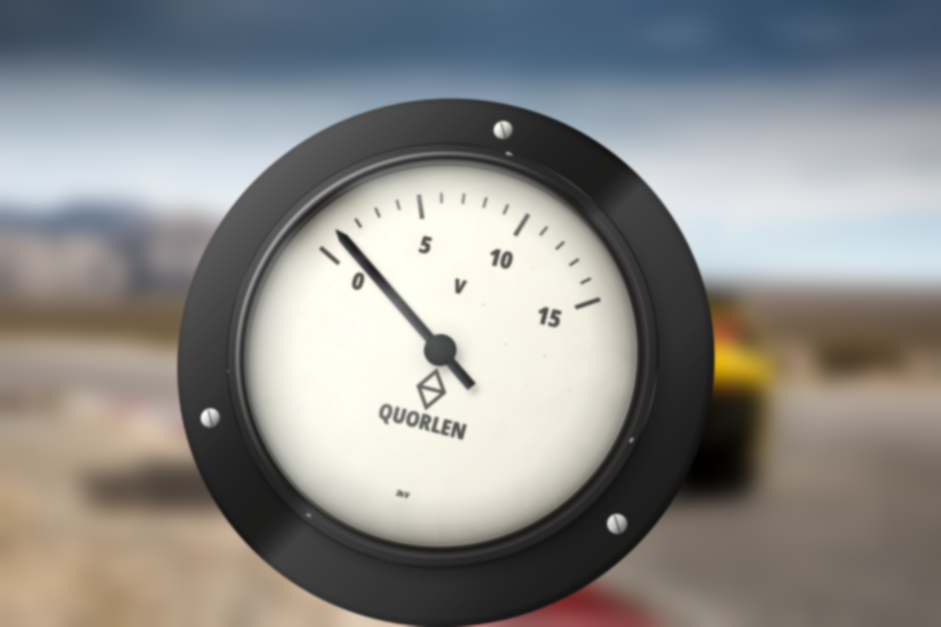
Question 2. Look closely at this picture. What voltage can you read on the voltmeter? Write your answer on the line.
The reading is 1 V
